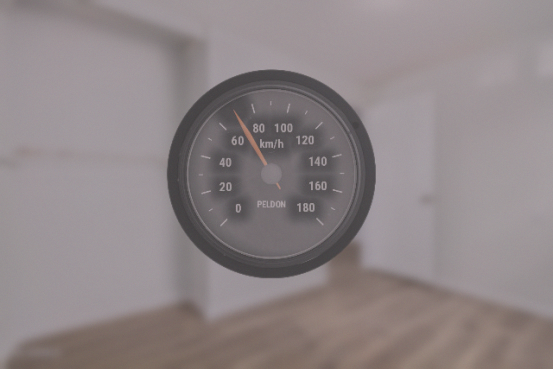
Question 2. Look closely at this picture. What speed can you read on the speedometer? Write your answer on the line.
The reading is 70 km/h
